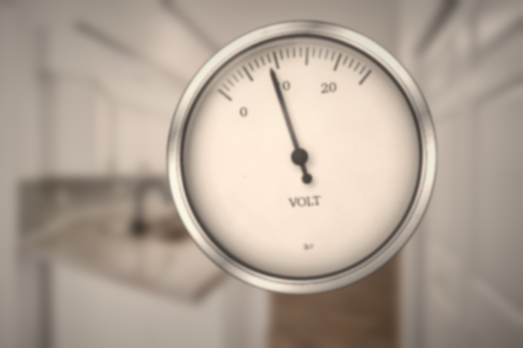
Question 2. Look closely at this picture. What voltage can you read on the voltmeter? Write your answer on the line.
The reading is 9 V
